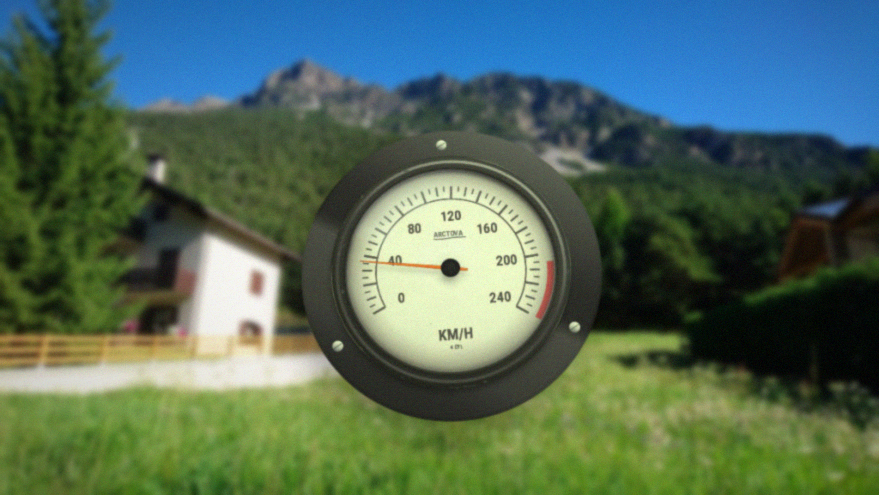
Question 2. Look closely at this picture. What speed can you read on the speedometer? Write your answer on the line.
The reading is 35 km/h
